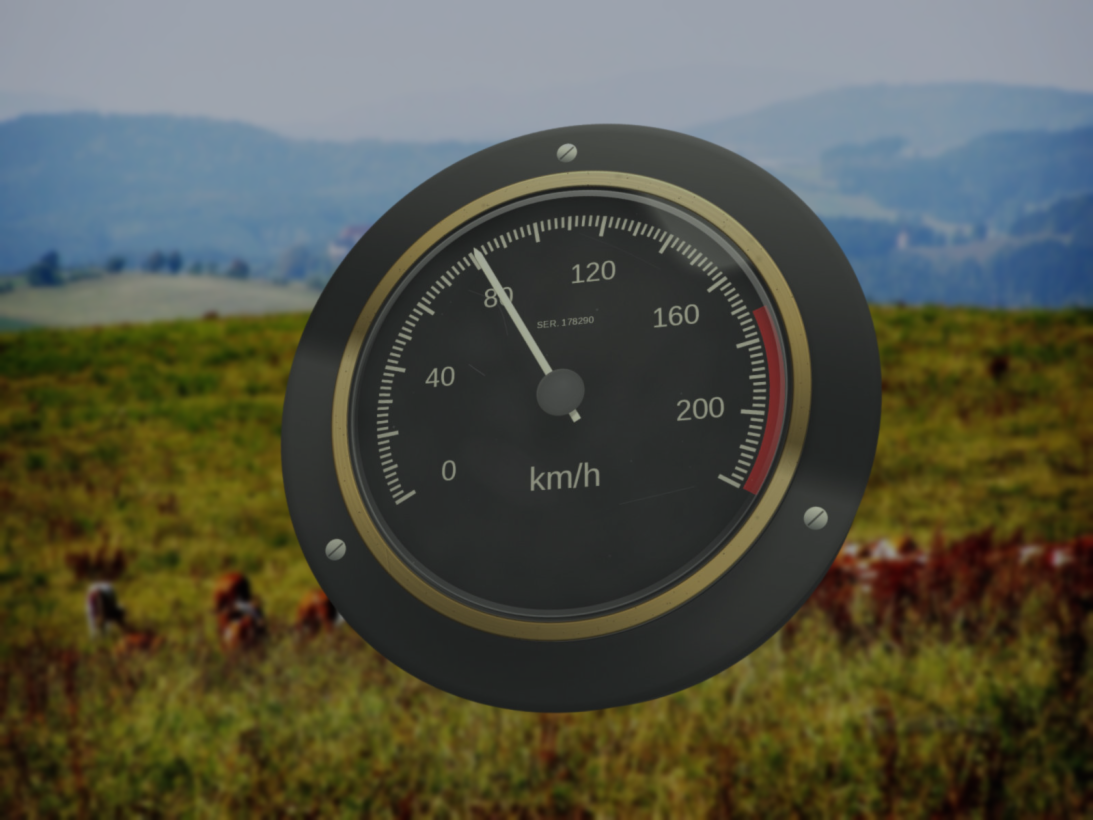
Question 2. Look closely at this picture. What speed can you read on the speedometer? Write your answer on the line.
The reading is 82 km/h
